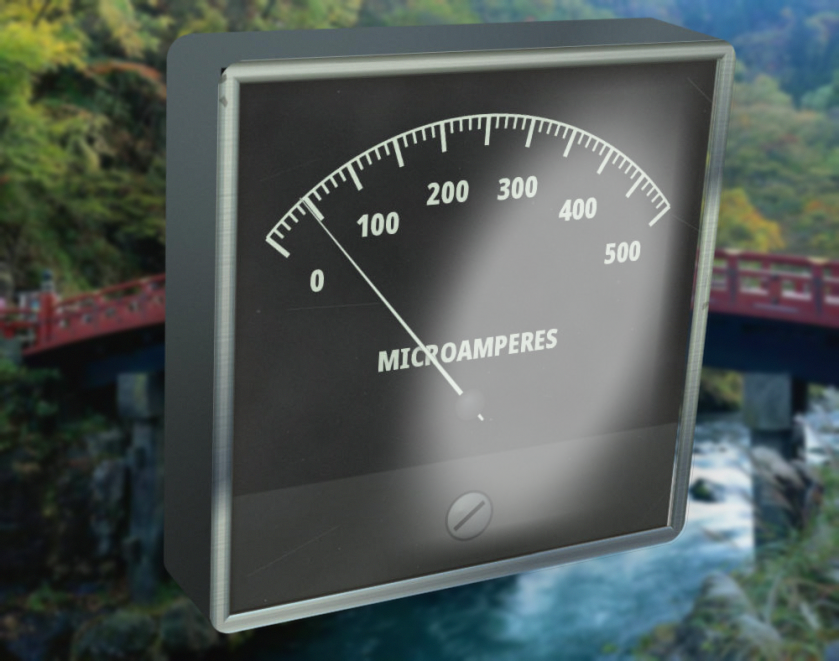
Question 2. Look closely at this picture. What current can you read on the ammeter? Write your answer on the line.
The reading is 45 µA
